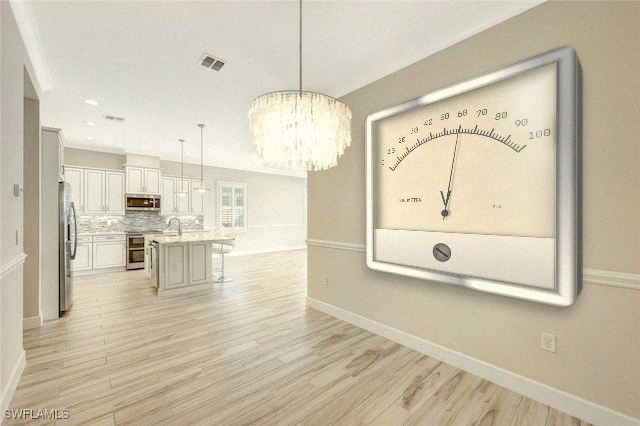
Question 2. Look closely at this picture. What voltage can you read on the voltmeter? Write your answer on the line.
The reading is 60 V
